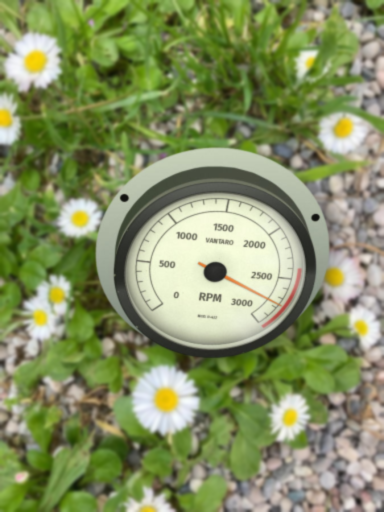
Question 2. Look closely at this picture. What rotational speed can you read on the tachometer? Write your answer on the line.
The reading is 2750 rpm
